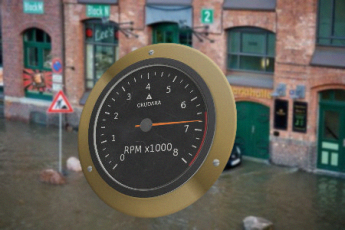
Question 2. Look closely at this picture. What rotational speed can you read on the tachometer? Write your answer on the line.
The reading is 6750 rpm
